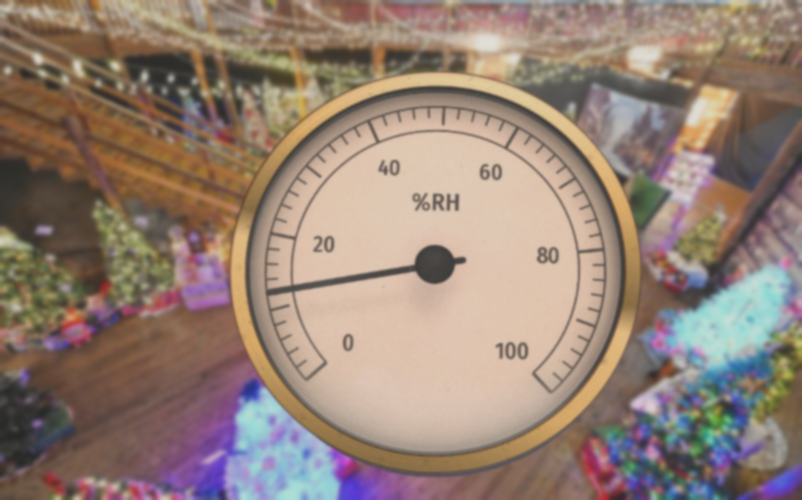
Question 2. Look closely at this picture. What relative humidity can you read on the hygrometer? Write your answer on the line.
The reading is 12 %
